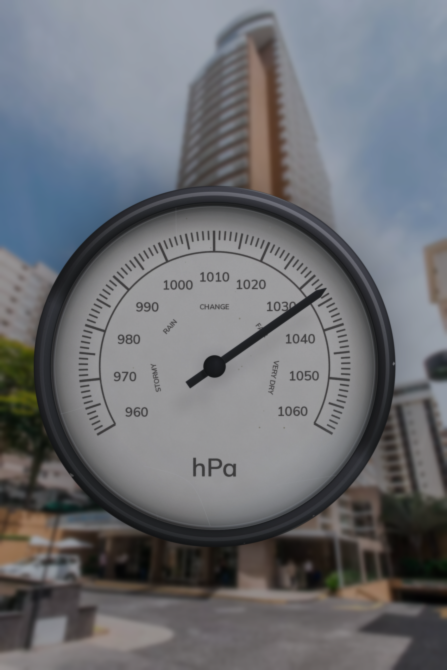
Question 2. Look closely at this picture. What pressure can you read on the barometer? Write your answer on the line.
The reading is 1033 hPa
